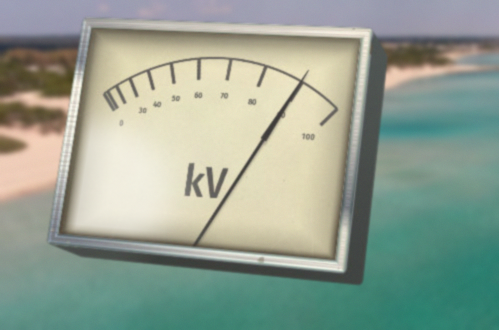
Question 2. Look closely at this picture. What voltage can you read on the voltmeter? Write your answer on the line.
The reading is 90 kV
